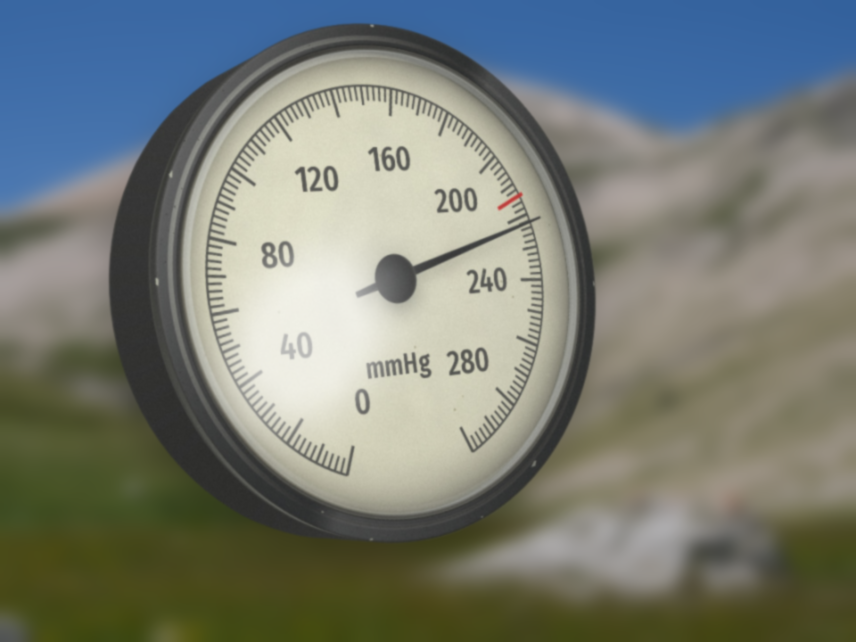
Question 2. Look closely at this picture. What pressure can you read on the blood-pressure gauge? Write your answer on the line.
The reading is 222 mmHg
